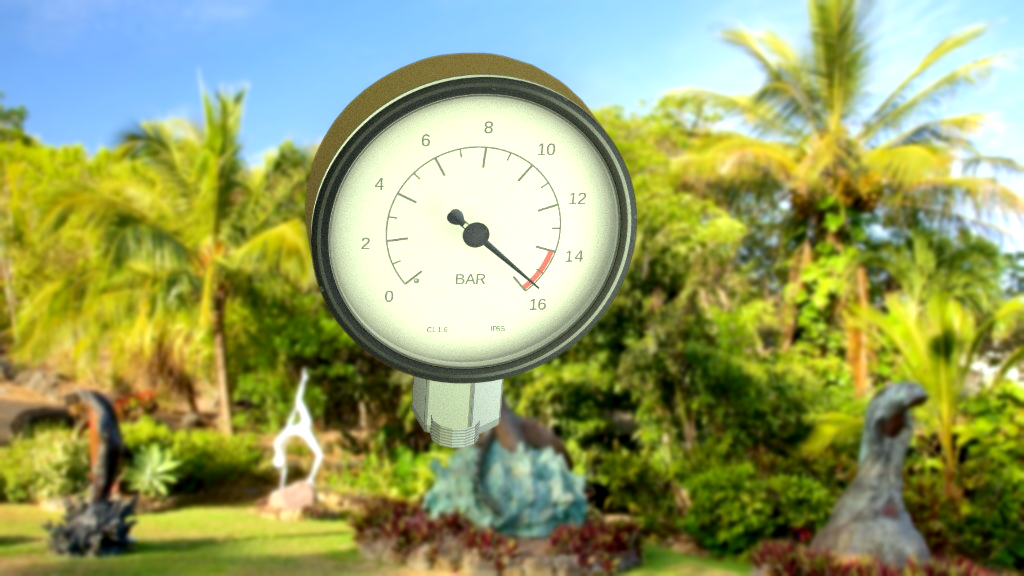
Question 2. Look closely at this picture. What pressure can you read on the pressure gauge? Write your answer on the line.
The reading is 15.5 bar
